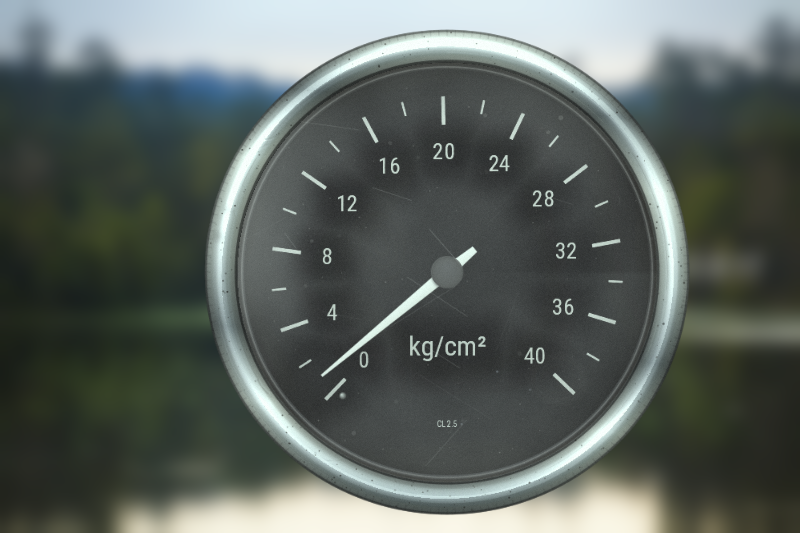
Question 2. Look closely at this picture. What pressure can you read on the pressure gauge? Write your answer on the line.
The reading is 1 kg/cm²
